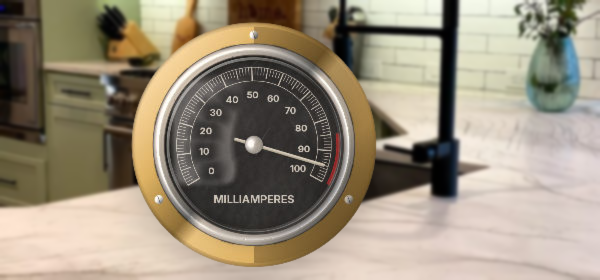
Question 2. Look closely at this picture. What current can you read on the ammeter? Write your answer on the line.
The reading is 95 mA
